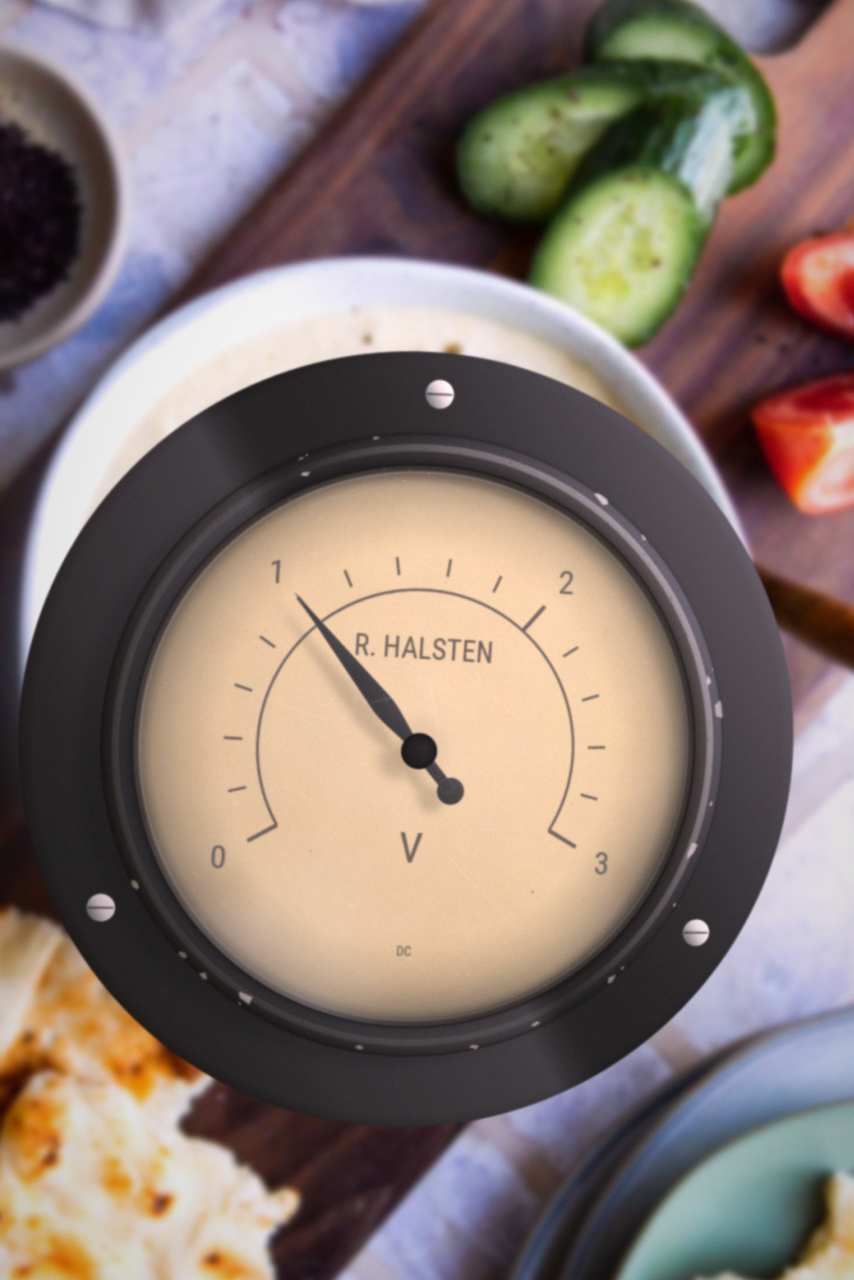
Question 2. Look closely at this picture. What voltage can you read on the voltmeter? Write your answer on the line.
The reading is 1 V
